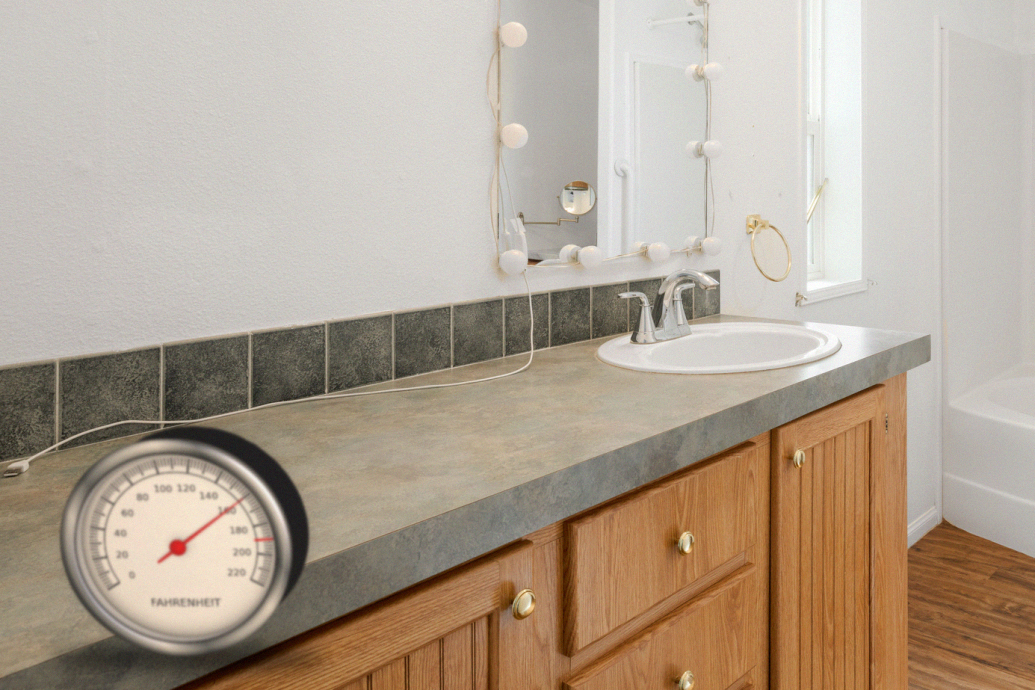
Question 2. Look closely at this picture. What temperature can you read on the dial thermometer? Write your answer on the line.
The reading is 160 °F
